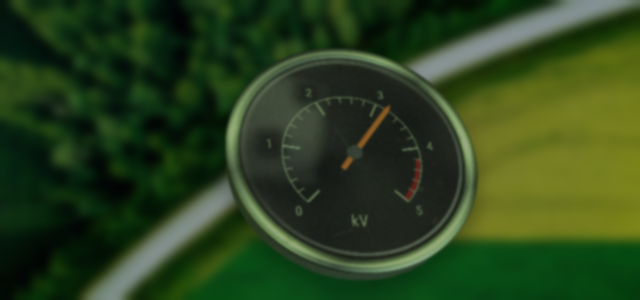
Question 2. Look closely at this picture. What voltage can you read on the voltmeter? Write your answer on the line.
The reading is 3.2 kV
